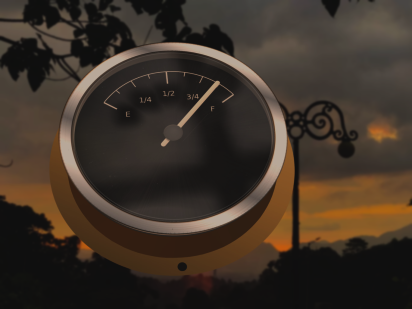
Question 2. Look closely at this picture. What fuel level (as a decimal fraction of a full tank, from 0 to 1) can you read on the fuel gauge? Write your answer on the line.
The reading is 0.875
